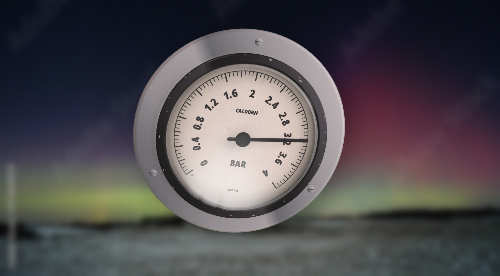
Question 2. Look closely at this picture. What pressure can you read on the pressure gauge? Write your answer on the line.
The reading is 3.2 bar
